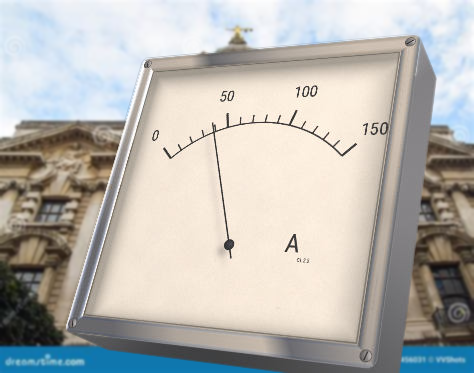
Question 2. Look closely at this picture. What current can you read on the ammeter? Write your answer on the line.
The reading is 40 A
